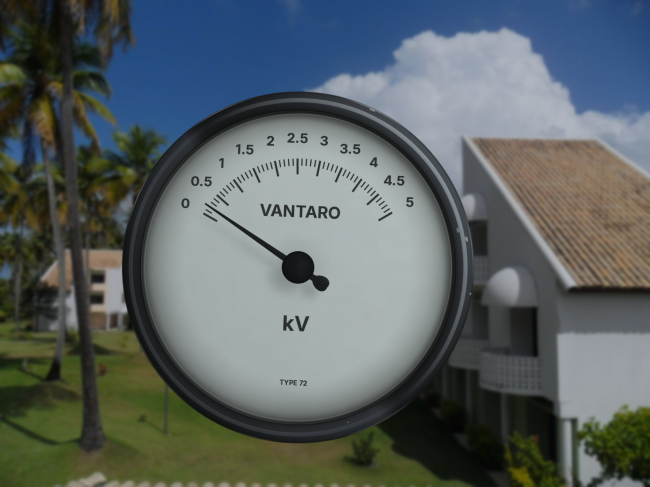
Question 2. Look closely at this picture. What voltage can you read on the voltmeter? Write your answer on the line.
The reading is 0.2 kV
